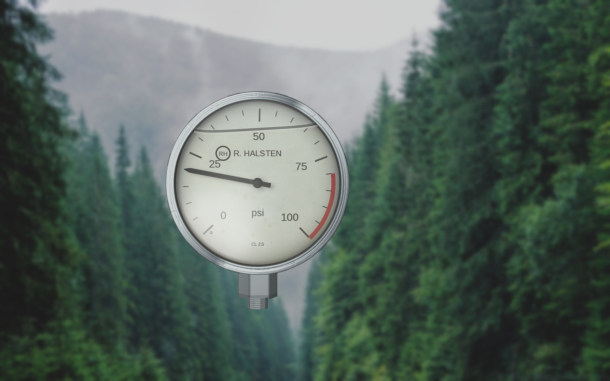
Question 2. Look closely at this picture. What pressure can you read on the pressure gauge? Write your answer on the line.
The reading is 20 psi
